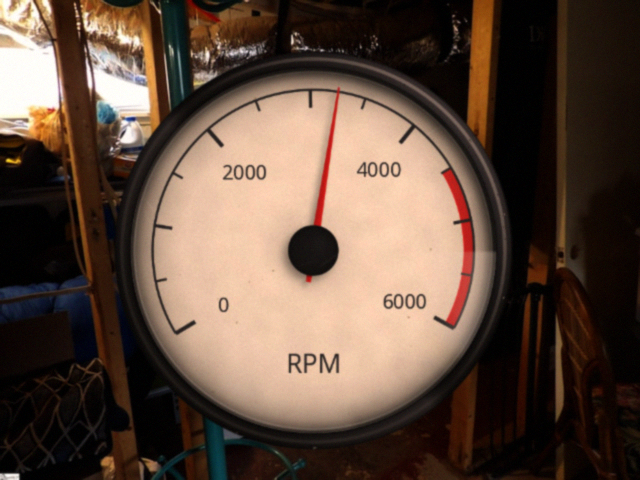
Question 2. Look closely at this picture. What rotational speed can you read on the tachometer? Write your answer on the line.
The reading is 3250 rpm
